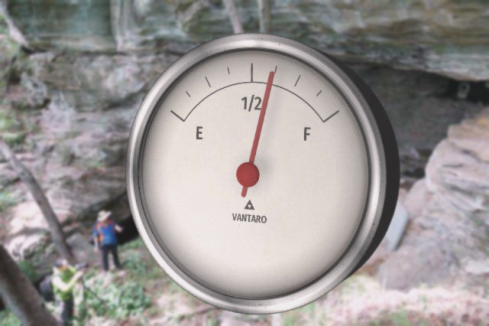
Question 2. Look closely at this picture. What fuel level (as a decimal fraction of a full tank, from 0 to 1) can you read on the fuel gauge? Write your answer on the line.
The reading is 0.625
